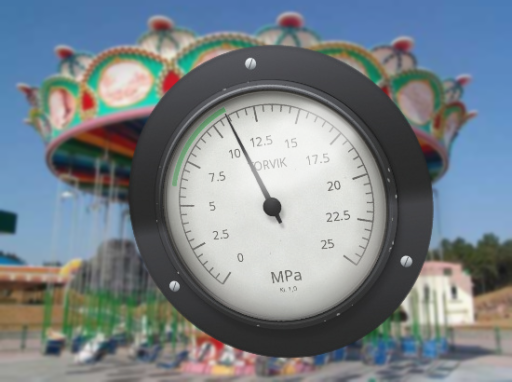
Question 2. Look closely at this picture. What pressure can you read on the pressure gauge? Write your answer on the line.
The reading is 11 MPa
